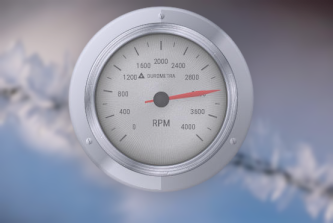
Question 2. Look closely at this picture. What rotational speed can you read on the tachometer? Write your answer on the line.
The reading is 3200 rpm
